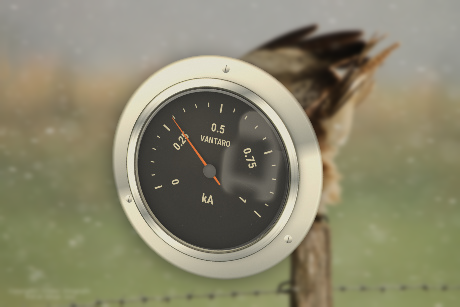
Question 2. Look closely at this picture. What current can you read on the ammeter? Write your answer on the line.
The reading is 0.3 kA
